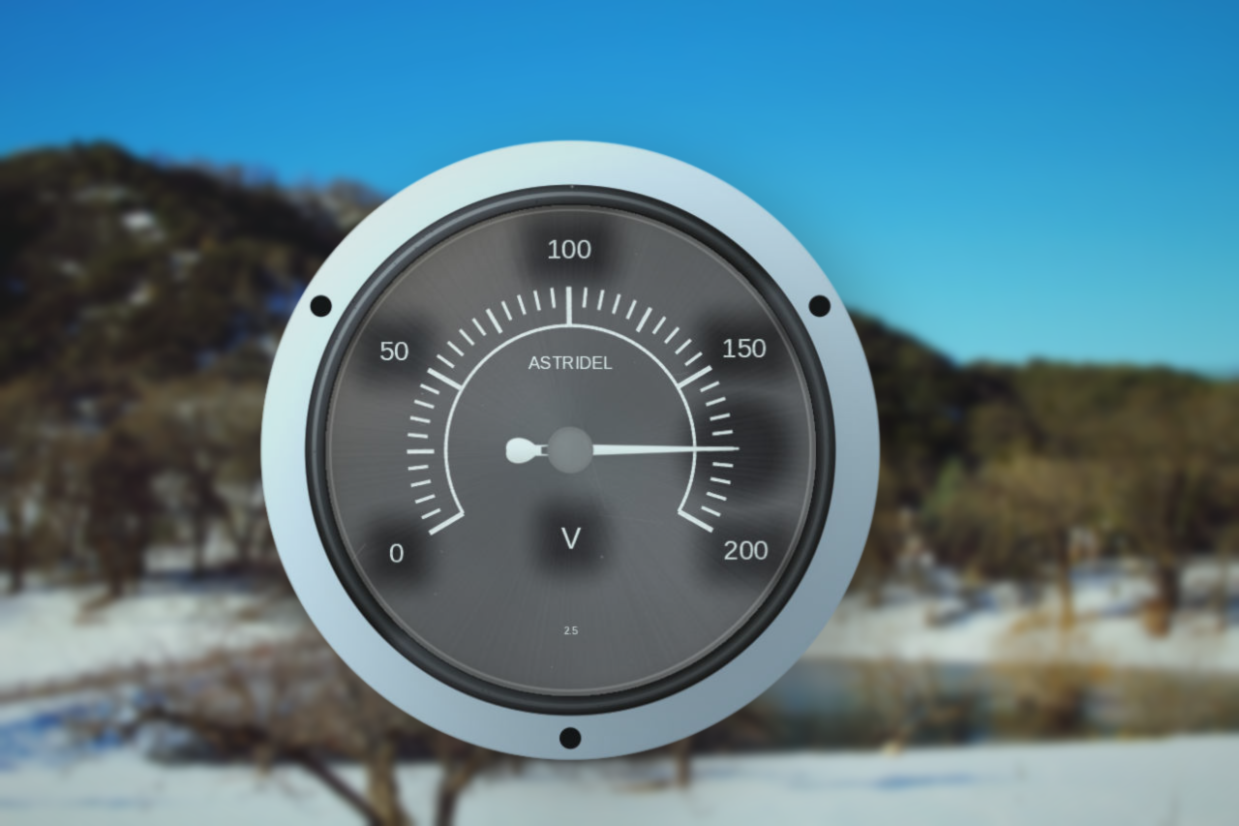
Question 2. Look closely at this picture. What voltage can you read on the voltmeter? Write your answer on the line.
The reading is 175 V
